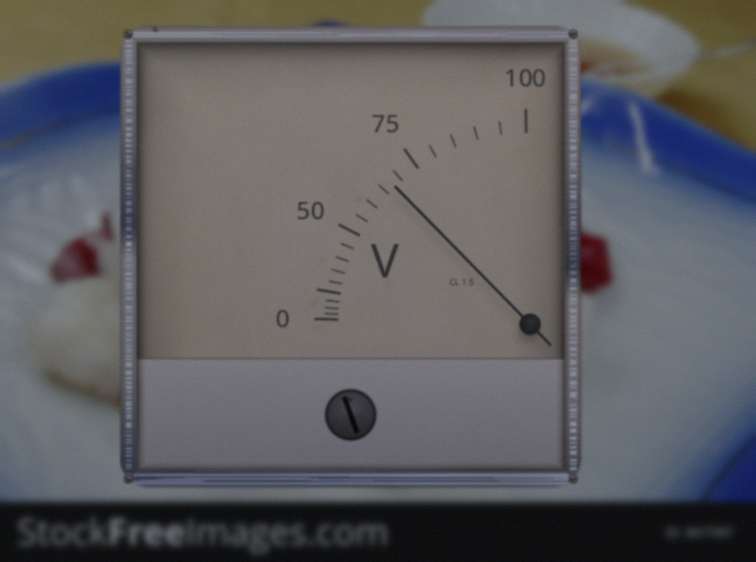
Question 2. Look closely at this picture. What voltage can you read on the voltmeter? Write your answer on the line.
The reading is 67.5 V
